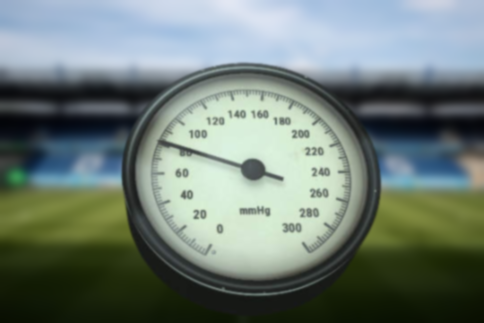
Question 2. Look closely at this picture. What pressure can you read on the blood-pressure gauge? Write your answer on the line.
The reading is 80 mmHg
